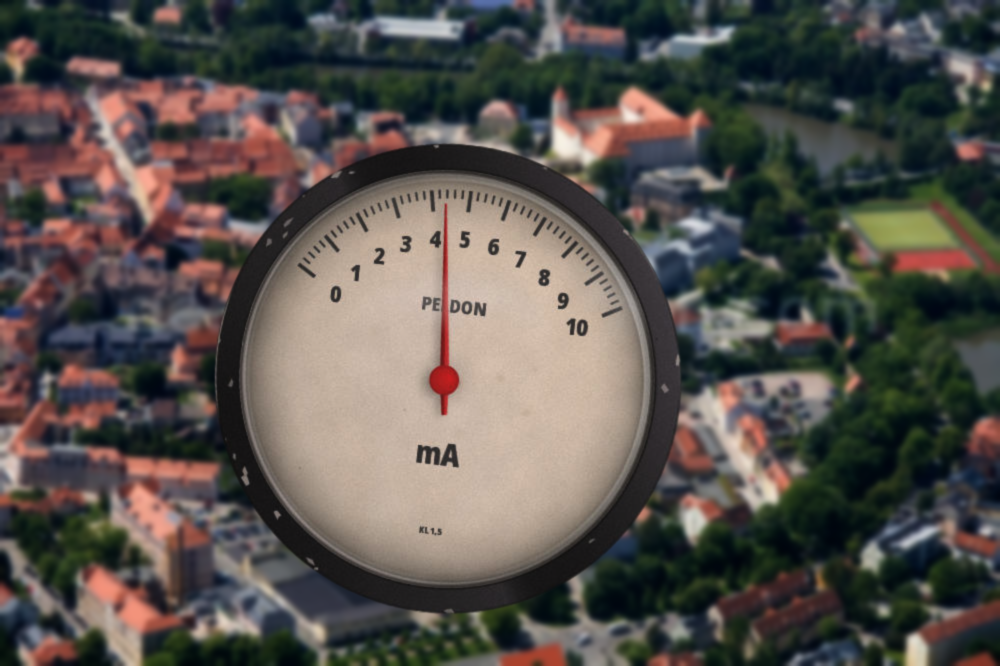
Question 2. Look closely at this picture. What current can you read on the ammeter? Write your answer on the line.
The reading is 4.4 mA
